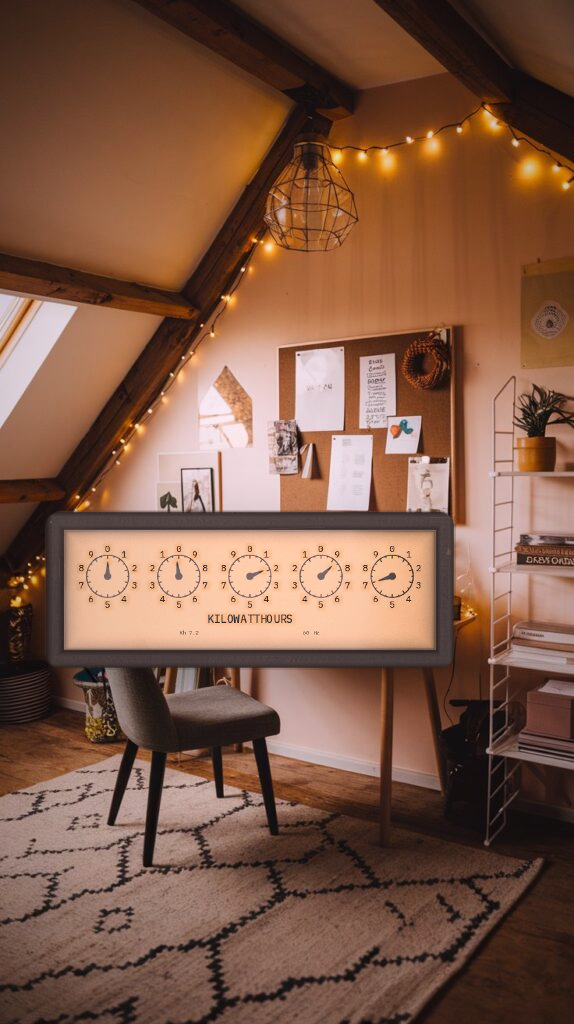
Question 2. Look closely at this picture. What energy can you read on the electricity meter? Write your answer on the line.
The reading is 187 kWh
